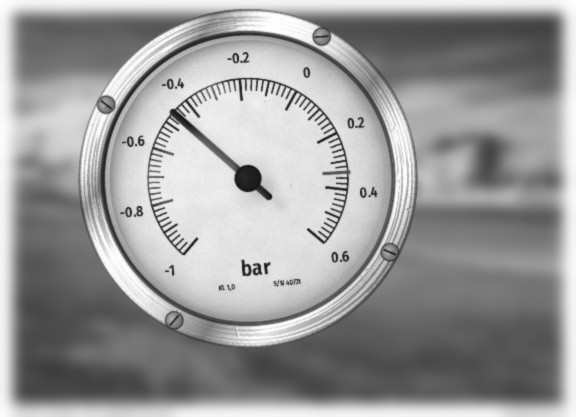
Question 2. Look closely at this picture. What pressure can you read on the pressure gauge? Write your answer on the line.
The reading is -0.46 bar
